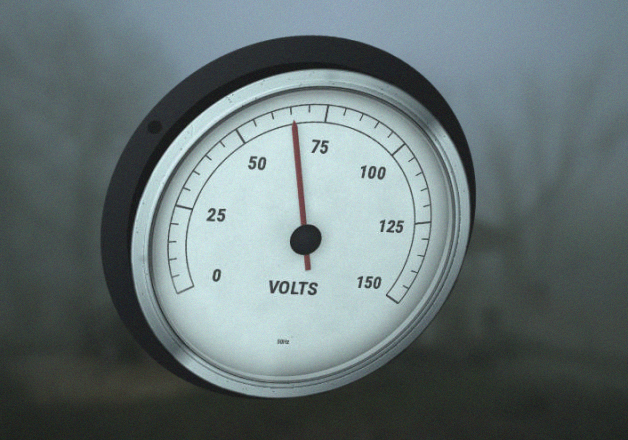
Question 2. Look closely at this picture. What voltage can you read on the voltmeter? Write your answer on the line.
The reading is 65 V
